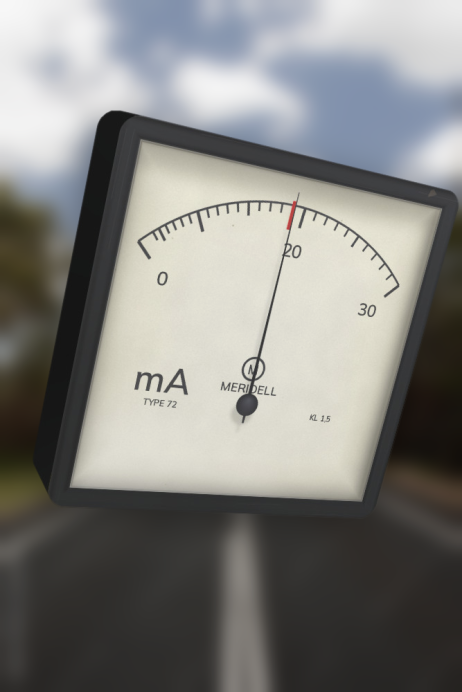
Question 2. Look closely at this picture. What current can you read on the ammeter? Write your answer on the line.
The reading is 19 mA
